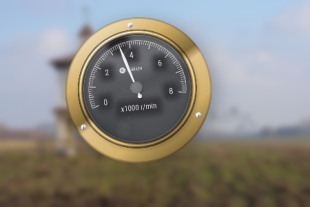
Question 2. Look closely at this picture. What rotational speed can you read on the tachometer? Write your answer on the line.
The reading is 3500 rpm
